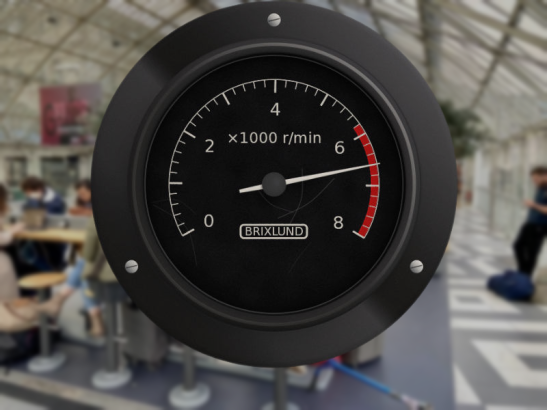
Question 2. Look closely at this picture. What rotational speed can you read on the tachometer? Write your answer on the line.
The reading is 6600 rpm
